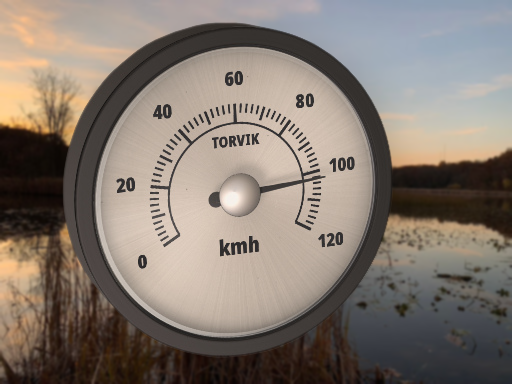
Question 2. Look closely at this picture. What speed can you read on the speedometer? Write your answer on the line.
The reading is 102 km/h
